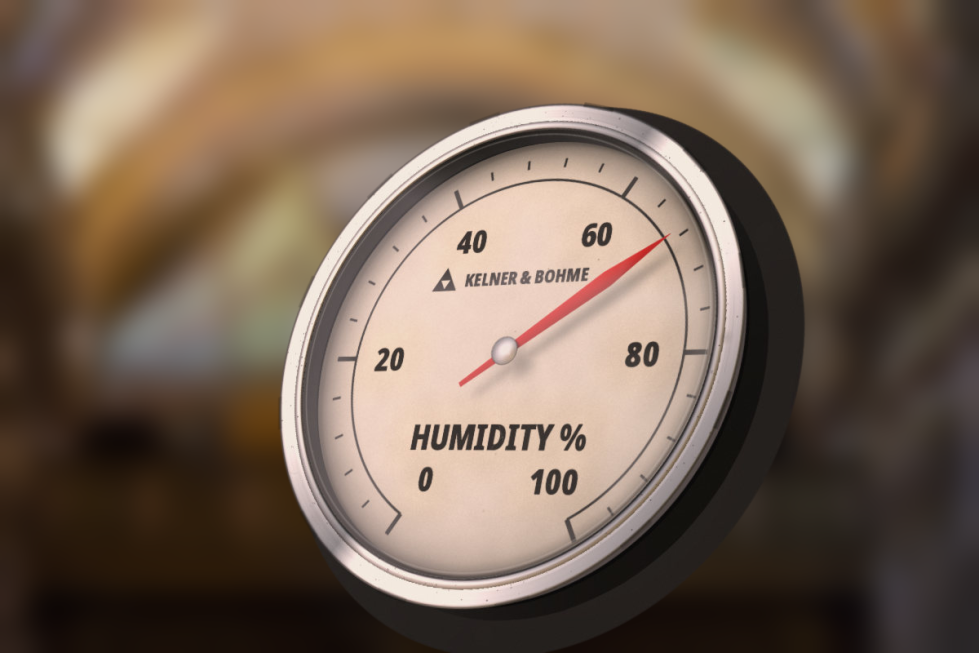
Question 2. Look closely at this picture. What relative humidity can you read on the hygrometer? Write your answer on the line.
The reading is 68 %
